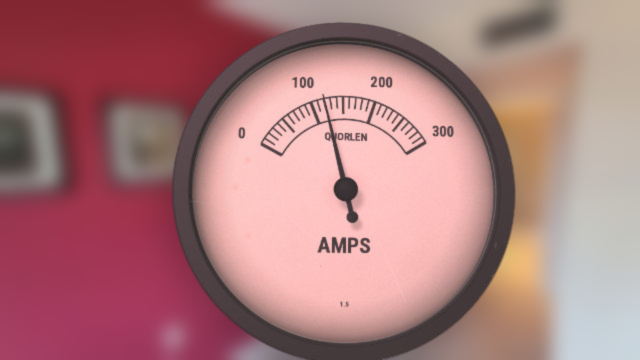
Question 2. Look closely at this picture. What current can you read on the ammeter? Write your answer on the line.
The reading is 120 A
